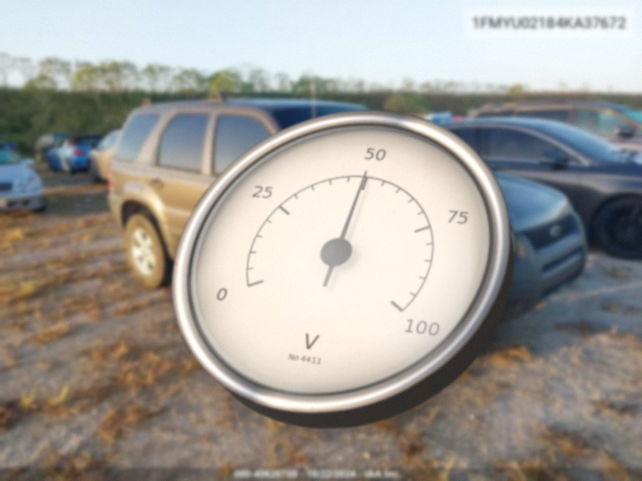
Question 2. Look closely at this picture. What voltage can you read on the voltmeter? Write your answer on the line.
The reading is 50 V
